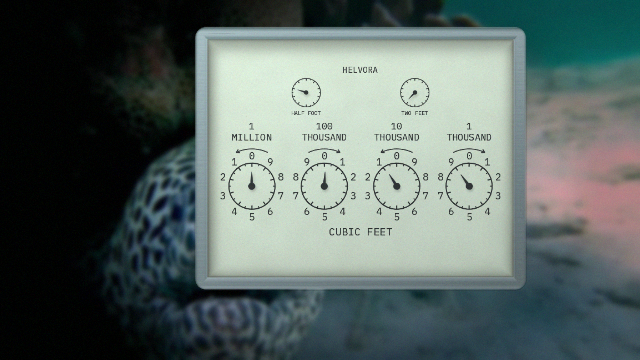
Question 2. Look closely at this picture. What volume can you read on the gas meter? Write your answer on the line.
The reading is 900 ft³
